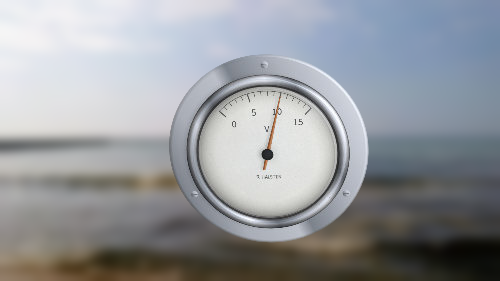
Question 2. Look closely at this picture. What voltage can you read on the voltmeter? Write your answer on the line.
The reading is 10 V
